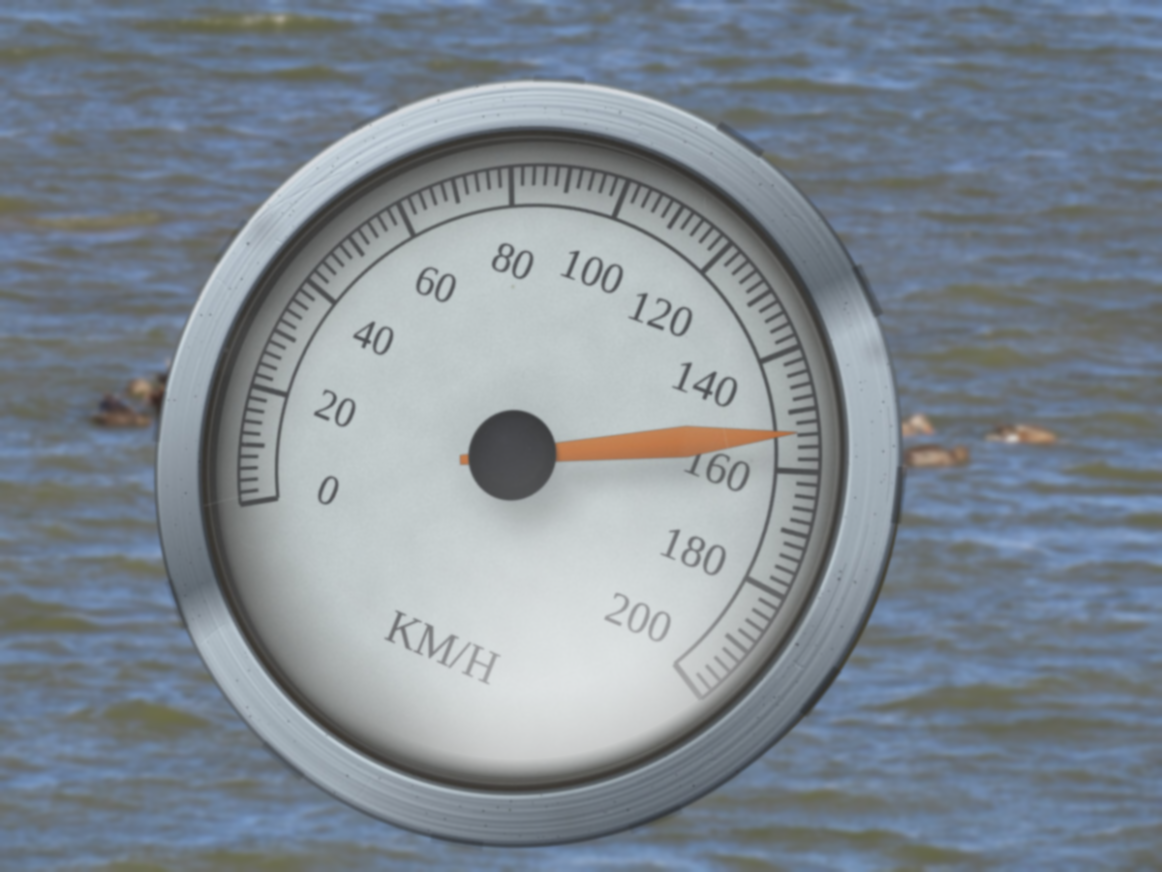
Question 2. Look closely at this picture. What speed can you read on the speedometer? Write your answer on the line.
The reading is 154 km/h
